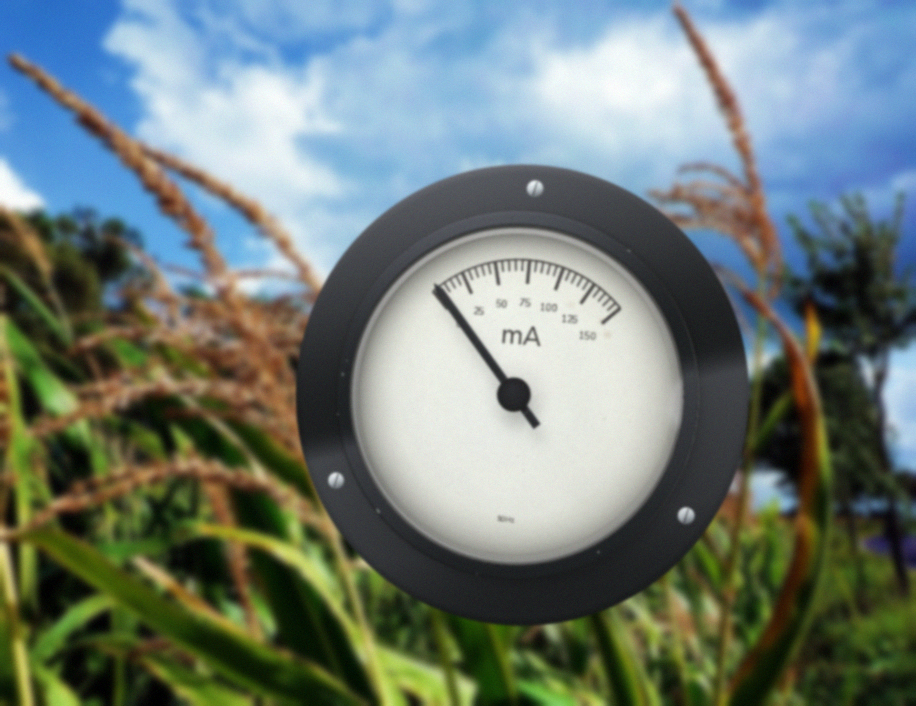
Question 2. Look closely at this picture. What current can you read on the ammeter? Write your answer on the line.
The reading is 5 mA
